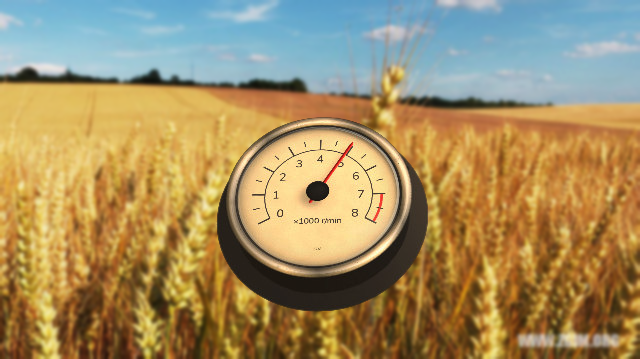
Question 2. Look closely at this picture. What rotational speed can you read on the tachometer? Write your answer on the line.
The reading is 5000 rpm
